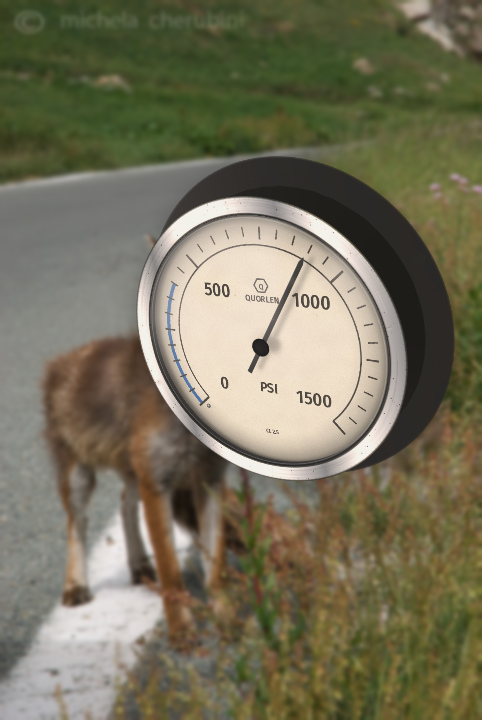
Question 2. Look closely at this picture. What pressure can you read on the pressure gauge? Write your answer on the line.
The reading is 900 psi
